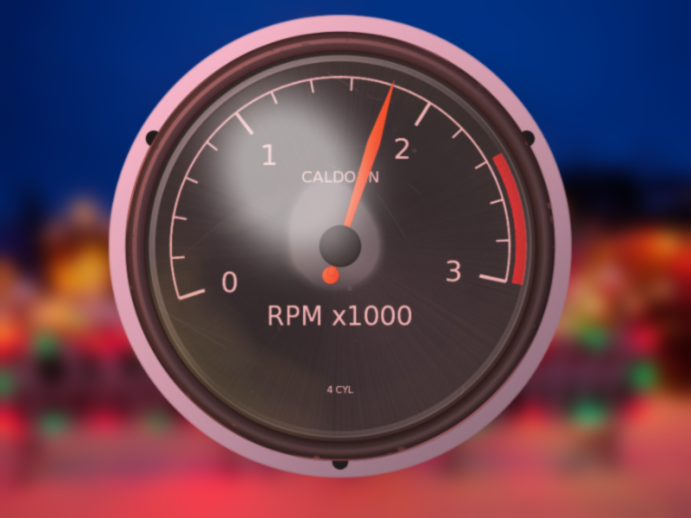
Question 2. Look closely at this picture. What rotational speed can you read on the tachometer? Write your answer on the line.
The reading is 1800 rpm
